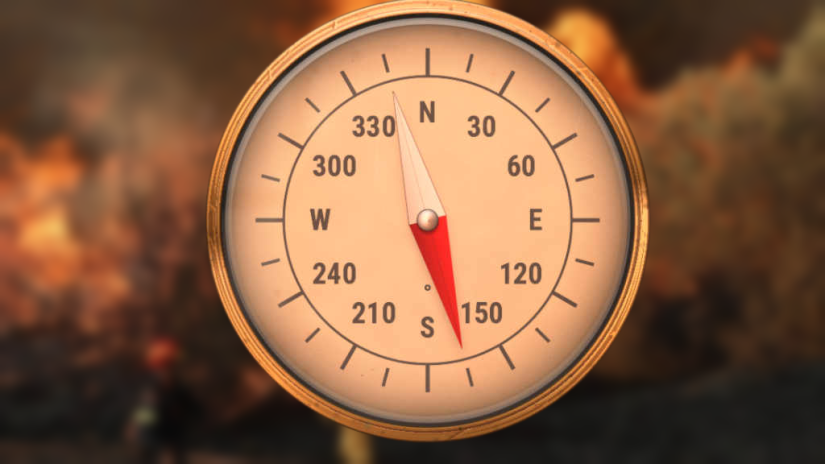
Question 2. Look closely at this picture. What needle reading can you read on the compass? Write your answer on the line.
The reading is 165 °
